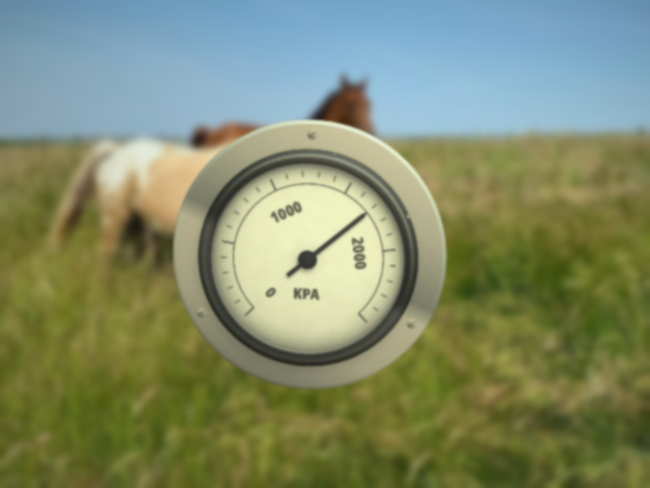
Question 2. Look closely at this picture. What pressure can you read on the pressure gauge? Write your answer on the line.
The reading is 1700 kPa
